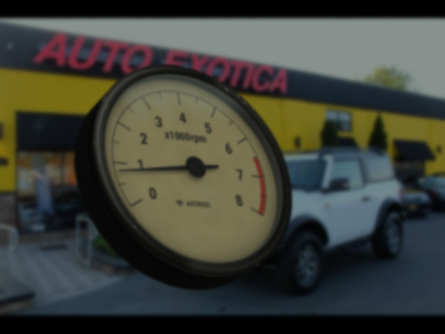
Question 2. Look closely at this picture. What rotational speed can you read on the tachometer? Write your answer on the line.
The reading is 750 rpm
